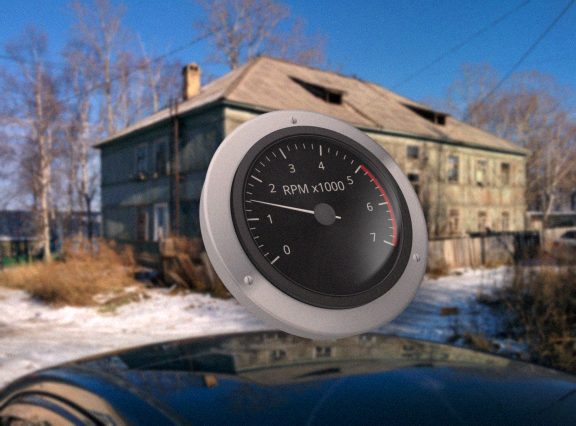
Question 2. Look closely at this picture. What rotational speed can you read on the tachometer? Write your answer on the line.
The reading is 1400 rpm
